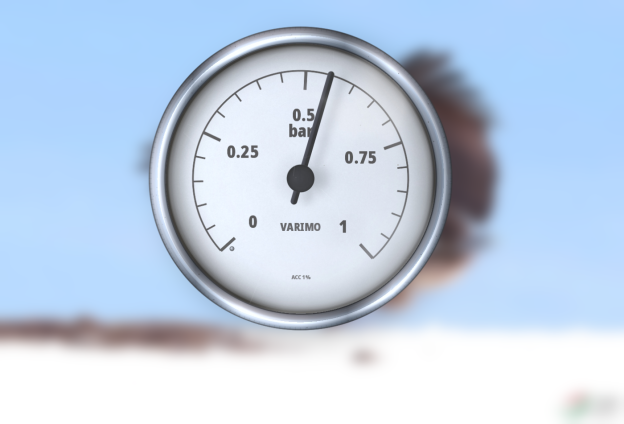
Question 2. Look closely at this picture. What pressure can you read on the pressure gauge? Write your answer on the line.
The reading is 0.55 bar
